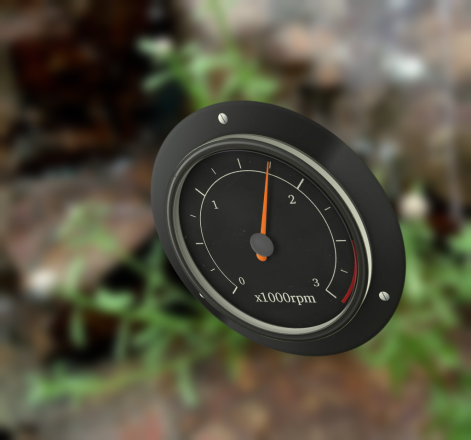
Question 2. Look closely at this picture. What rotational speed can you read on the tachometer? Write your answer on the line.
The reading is 1750 rpm
